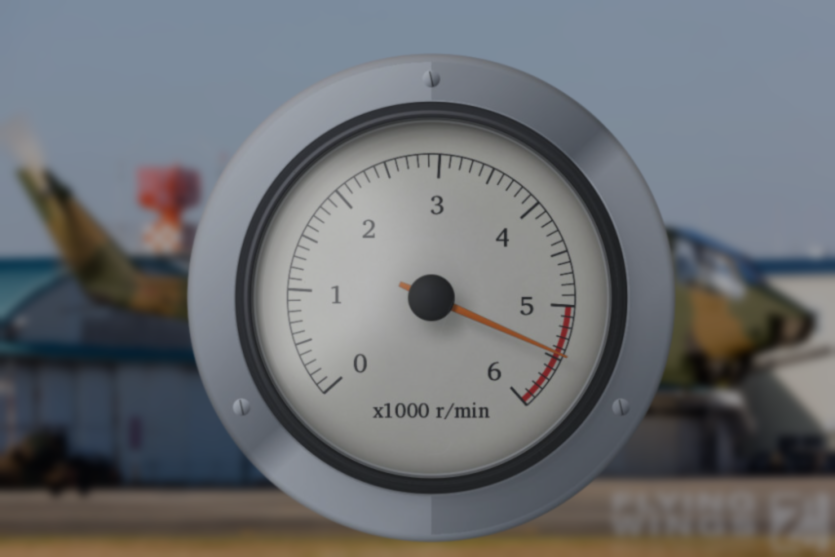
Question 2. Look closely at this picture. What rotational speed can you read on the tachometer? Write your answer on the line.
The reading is 5450 rpm
